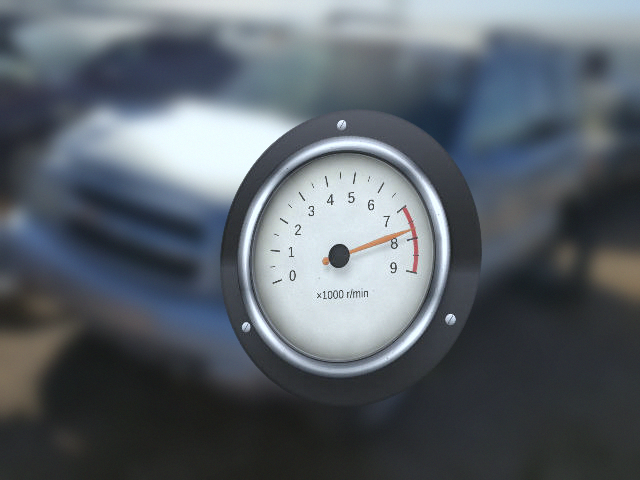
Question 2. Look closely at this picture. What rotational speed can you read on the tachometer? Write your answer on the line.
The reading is 7750 rpm
